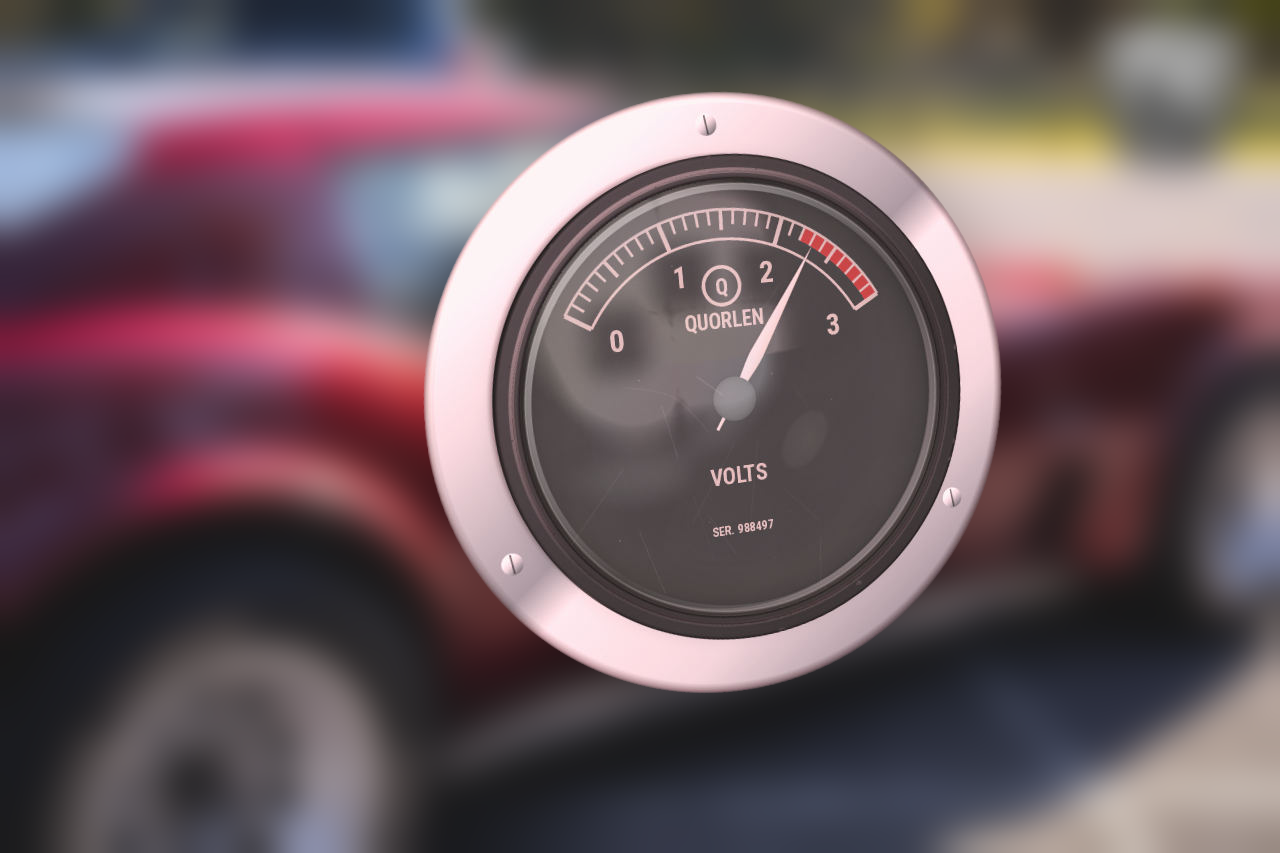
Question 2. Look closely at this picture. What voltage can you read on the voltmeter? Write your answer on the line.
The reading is 2.3 V
